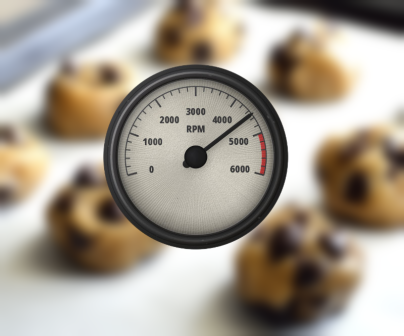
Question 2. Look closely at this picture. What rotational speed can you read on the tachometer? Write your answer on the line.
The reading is 4500 rpm
